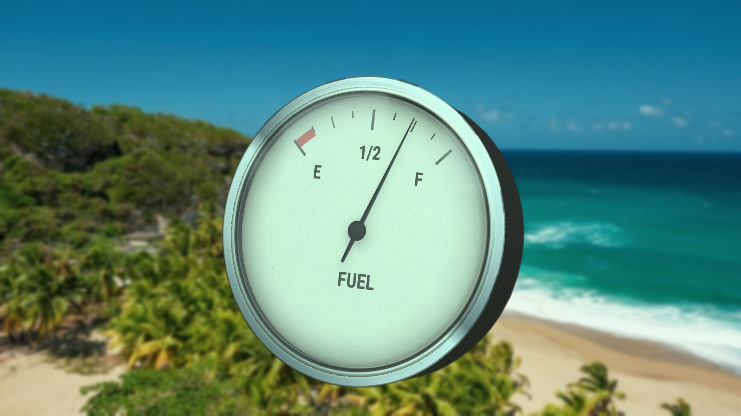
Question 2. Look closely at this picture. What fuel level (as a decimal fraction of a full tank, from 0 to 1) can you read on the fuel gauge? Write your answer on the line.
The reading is 0.75
